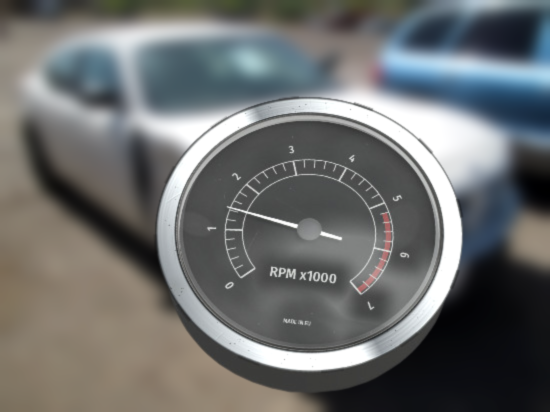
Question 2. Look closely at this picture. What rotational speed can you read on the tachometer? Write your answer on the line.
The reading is 1400 rpm
